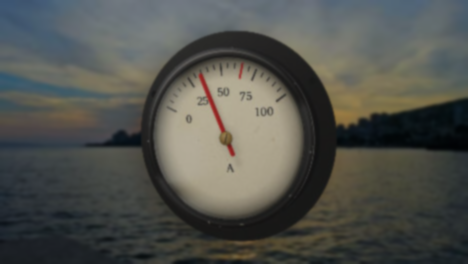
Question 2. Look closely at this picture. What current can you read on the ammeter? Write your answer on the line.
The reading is 35 A
